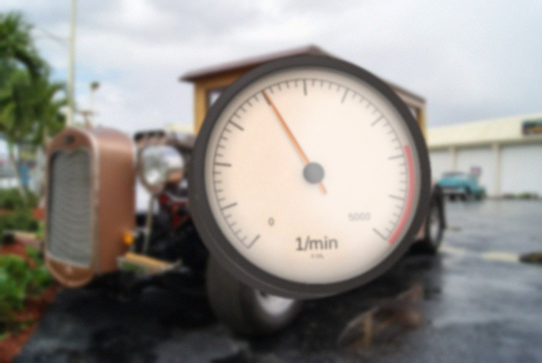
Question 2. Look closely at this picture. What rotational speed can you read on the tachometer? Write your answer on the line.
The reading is 2000 rpm
